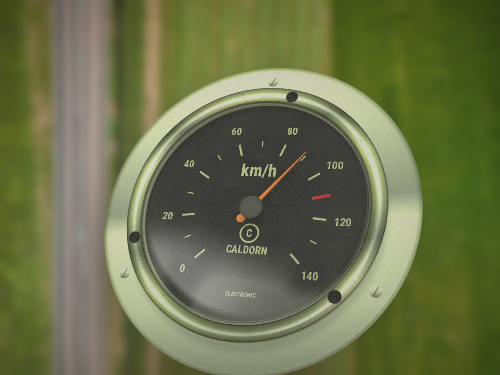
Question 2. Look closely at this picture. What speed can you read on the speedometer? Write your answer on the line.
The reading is 90 km/h
